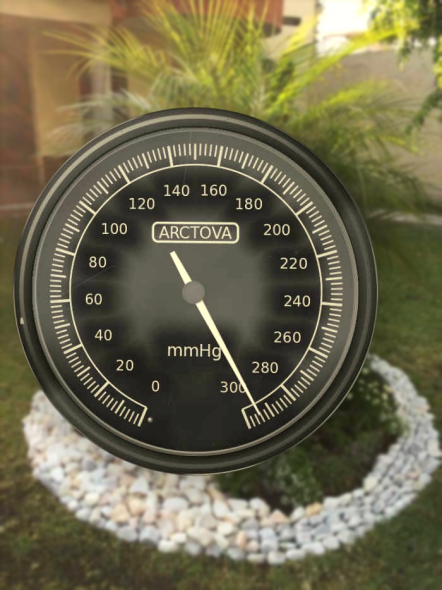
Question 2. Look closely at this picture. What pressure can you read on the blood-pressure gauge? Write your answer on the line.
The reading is 294 mmHg
